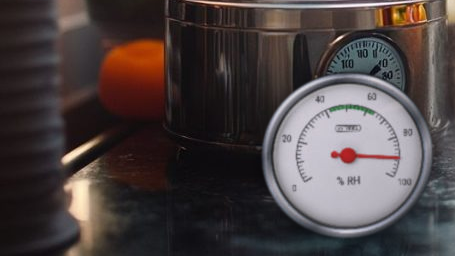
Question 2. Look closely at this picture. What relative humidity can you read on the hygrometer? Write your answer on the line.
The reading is 90 %
